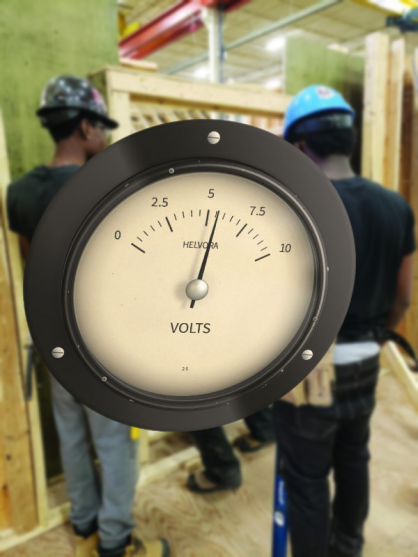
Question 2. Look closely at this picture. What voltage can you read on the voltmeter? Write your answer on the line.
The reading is 5.5 V
